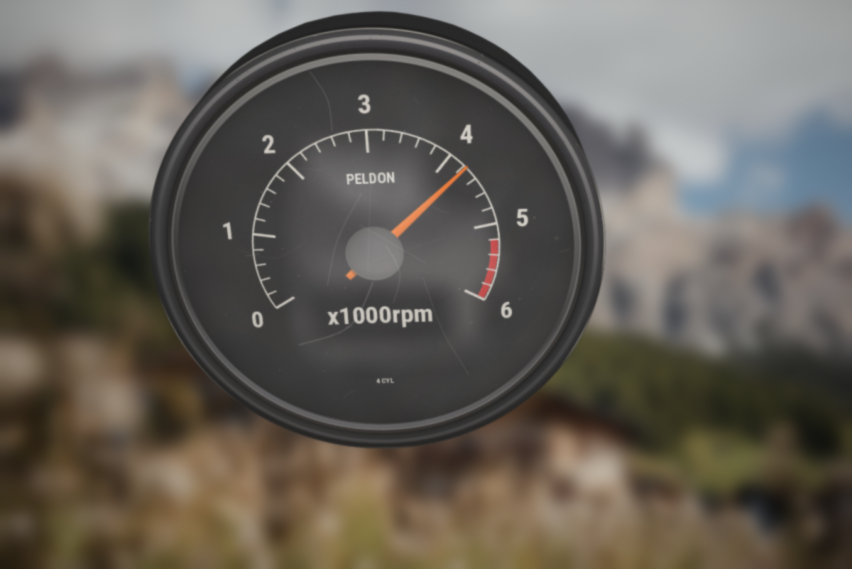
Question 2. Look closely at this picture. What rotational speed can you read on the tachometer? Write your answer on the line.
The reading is 4200 rpm
